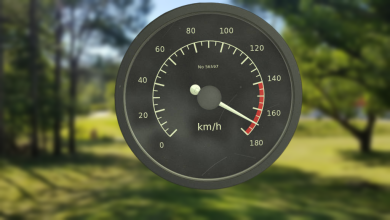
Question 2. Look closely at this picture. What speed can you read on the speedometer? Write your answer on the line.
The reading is 170 km/h
